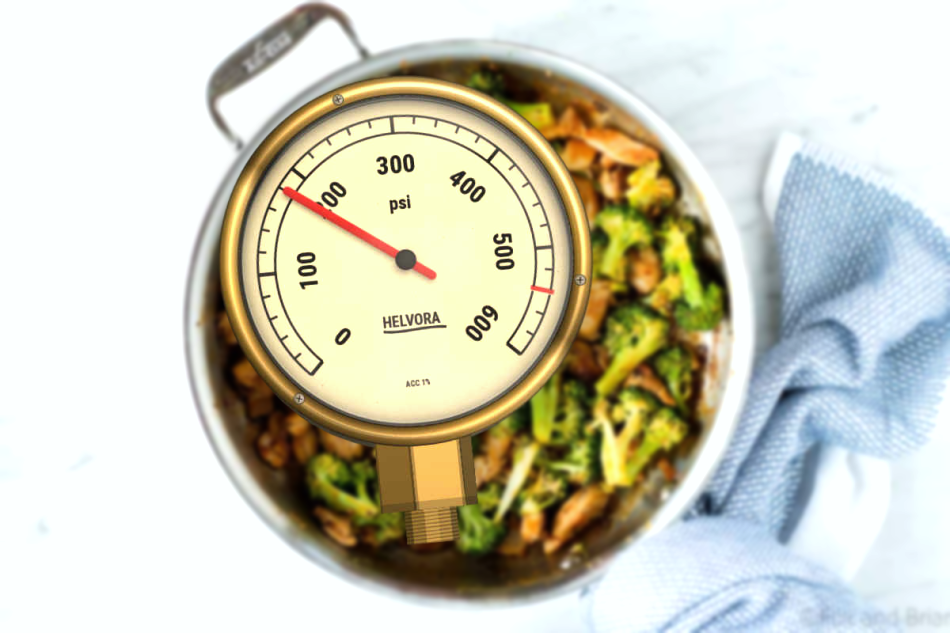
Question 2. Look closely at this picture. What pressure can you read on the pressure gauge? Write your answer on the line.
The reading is 180 psi
